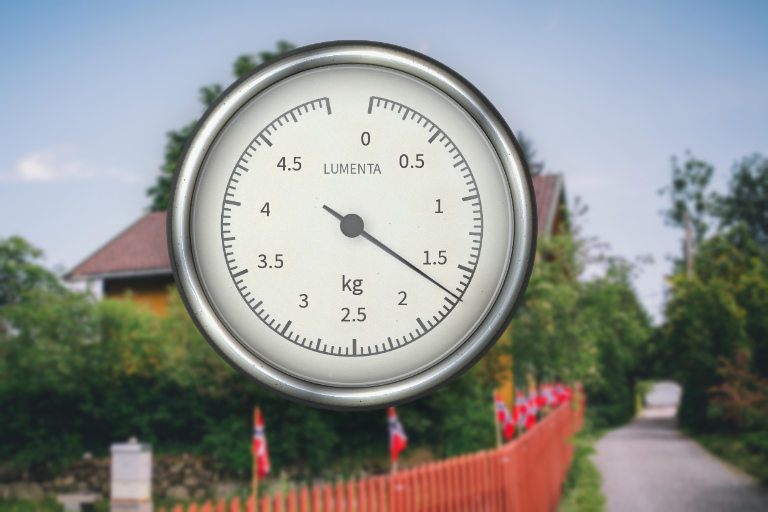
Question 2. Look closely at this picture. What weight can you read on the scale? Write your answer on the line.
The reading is 1.7 kg
